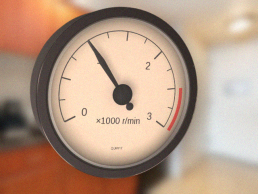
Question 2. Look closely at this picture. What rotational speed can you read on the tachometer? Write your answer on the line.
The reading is 1000 rpm
